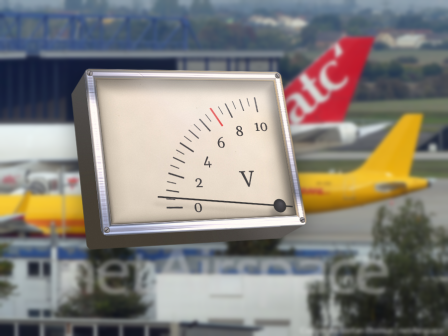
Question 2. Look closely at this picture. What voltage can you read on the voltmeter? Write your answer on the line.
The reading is 0.5 V
